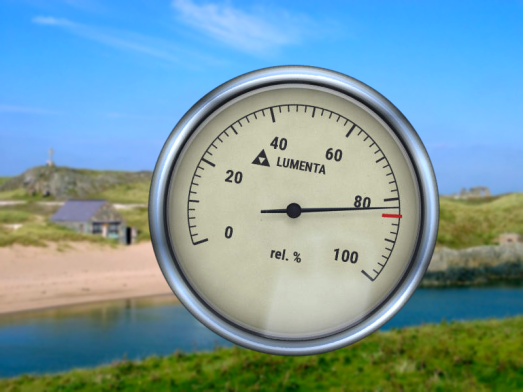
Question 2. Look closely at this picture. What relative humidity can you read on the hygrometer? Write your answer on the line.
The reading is 82 %
